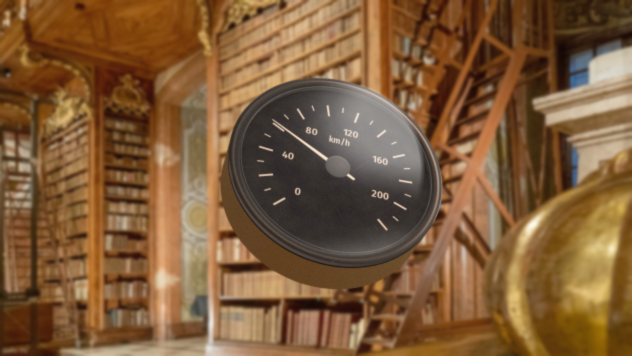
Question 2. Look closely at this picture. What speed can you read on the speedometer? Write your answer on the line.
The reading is 60 km/h
